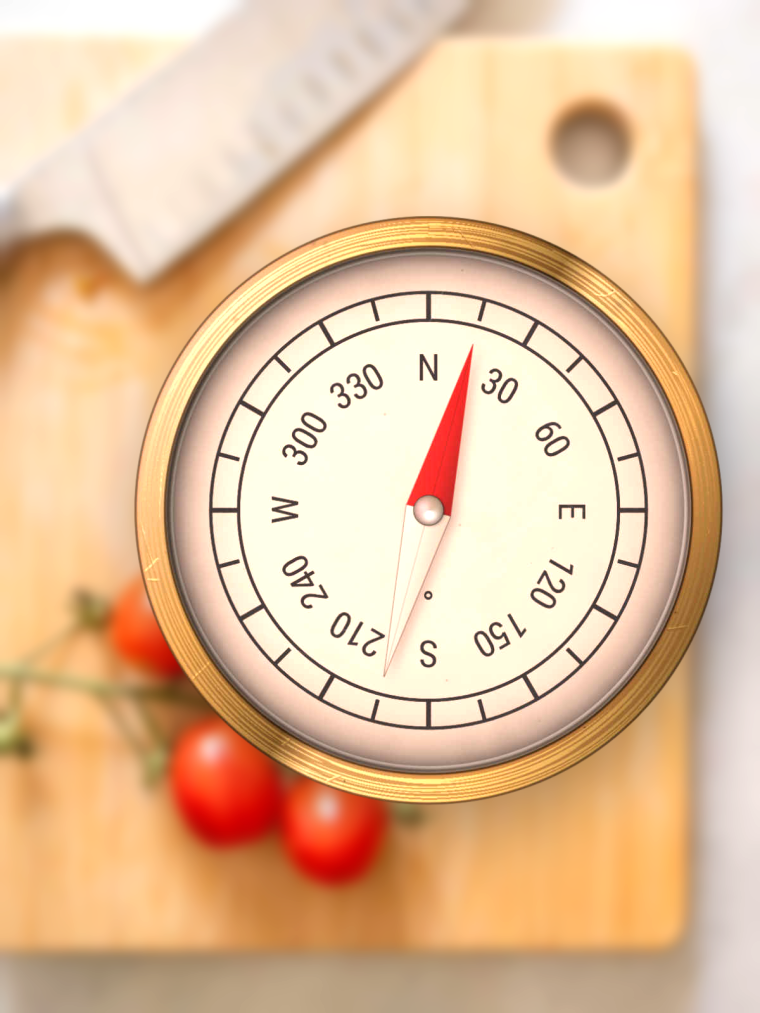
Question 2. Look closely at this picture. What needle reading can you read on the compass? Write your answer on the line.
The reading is 15 °
